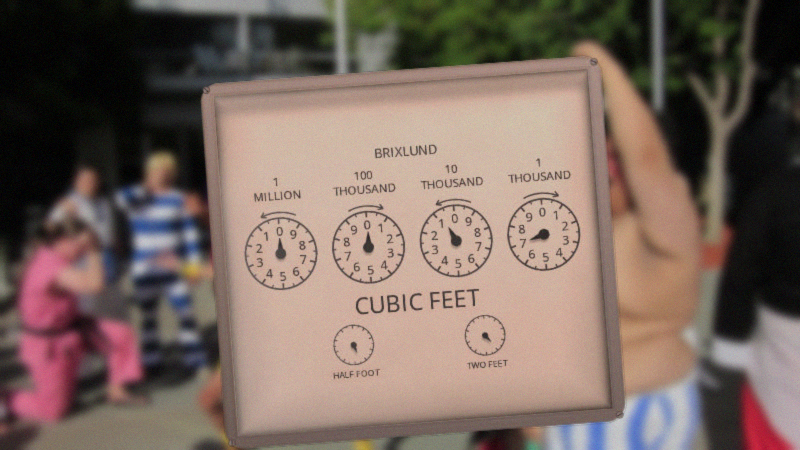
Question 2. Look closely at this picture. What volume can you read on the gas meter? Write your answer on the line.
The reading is 700 ft³
